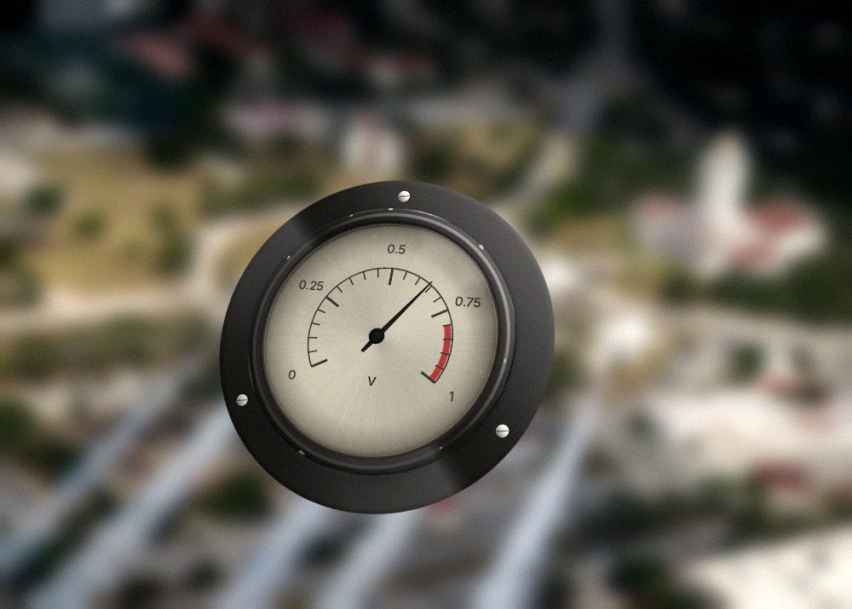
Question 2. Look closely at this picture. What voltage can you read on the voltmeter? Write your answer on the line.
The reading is 0.65 V
